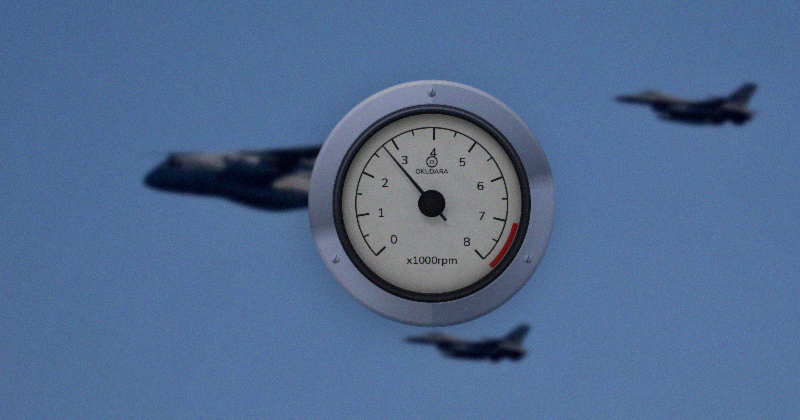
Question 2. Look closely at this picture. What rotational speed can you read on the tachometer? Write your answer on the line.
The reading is 2750 rpm
